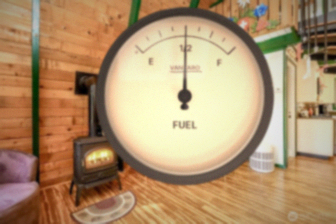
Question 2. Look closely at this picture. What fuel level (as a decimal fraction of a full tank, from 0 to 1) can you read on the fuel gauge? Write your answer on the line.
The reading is 0.5
